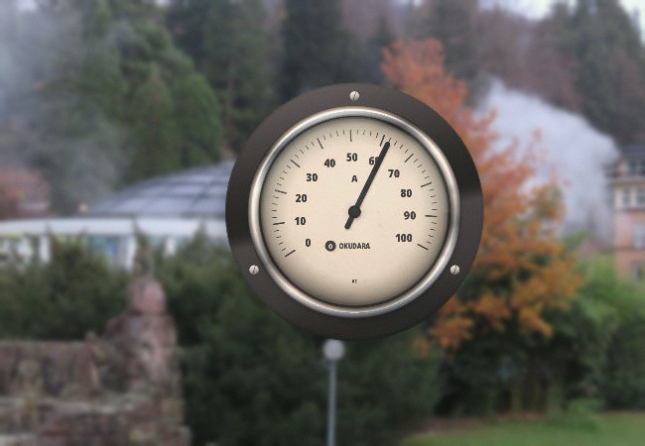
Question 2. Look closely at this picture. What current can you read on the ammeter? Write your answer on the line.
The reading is 62 A
